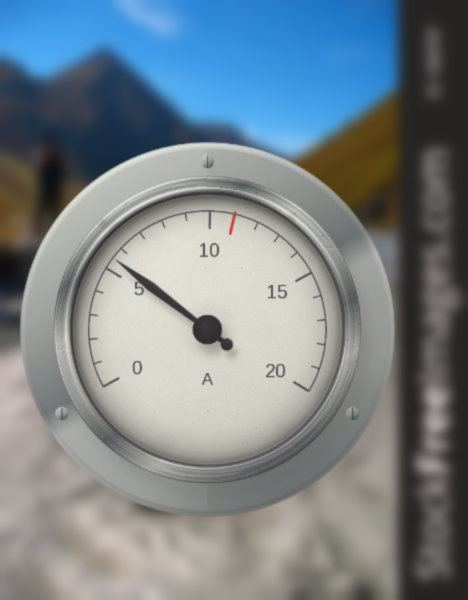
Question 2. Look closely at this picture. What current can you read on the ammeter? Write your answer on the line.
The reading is 5.5 A
